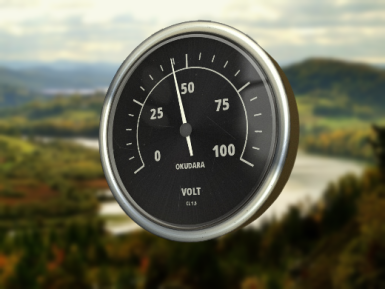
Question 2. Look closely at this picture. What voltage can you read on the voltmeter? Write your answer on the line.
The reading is 45 V
